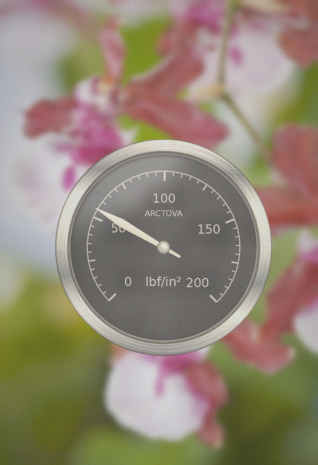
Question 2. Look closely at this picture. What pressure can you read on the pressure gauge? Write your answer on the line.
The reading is 55 psi
